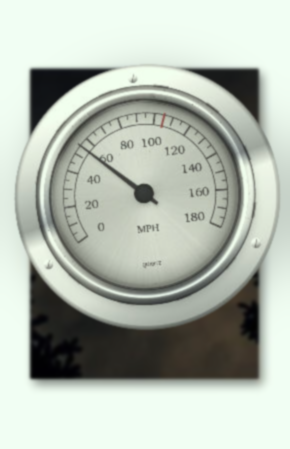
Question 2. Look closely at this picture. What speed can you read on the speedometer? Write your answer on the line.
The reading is 55 mph
